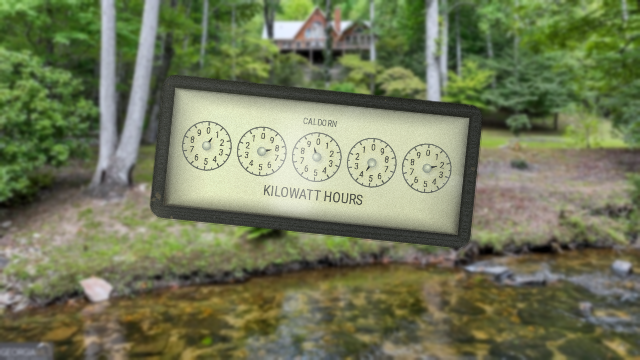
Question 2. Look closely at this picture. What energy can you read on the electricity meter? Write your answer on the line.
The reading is 7942 kWh
